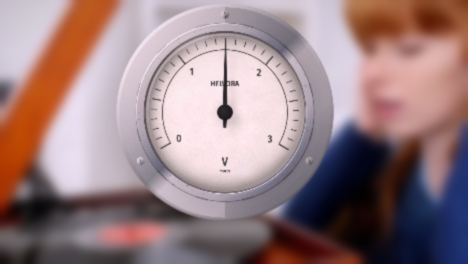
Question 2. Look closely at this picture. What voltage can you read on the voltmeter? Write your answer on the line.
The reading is 1.5 V
